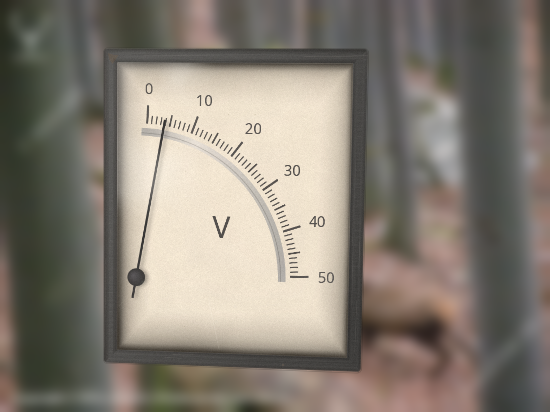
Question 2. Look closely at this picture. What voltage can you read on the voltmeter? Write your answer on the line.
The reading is 4 V
